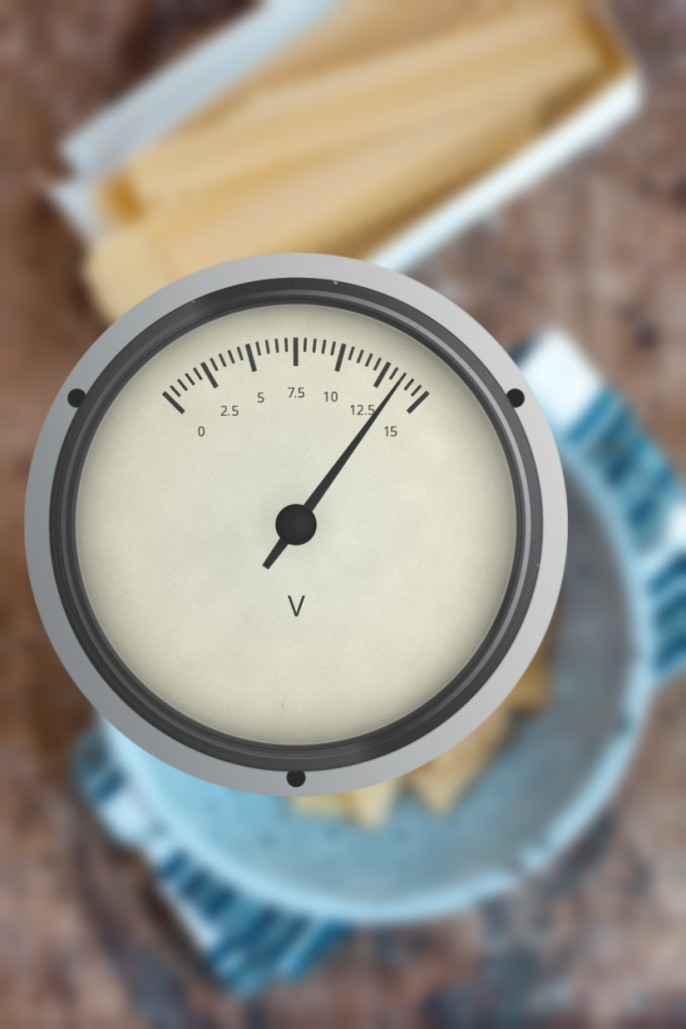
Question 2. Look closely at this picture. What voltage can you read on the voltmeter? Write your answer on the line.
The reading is 13.5 V
